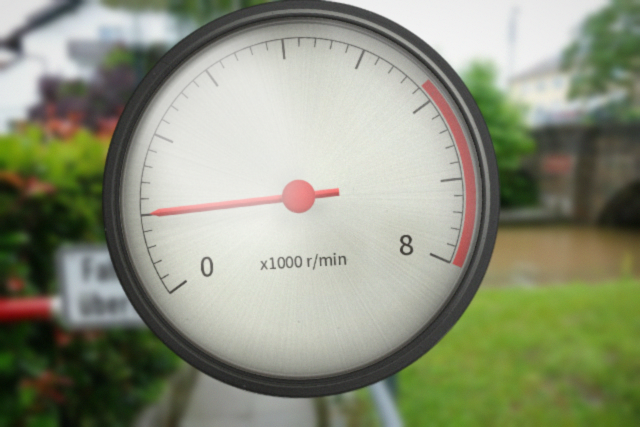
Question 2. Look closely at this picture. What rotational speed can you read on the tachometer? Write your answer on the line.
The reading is 1000 rpm
